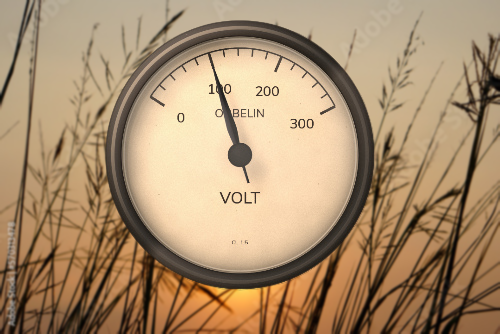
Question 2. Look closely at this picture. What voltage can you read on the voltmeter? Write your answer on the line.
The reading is 100 V
